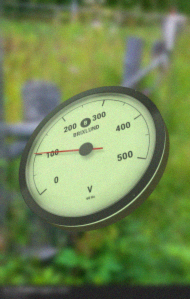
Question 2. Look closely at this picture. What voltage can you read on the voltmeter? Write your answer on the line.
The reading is 100 V
